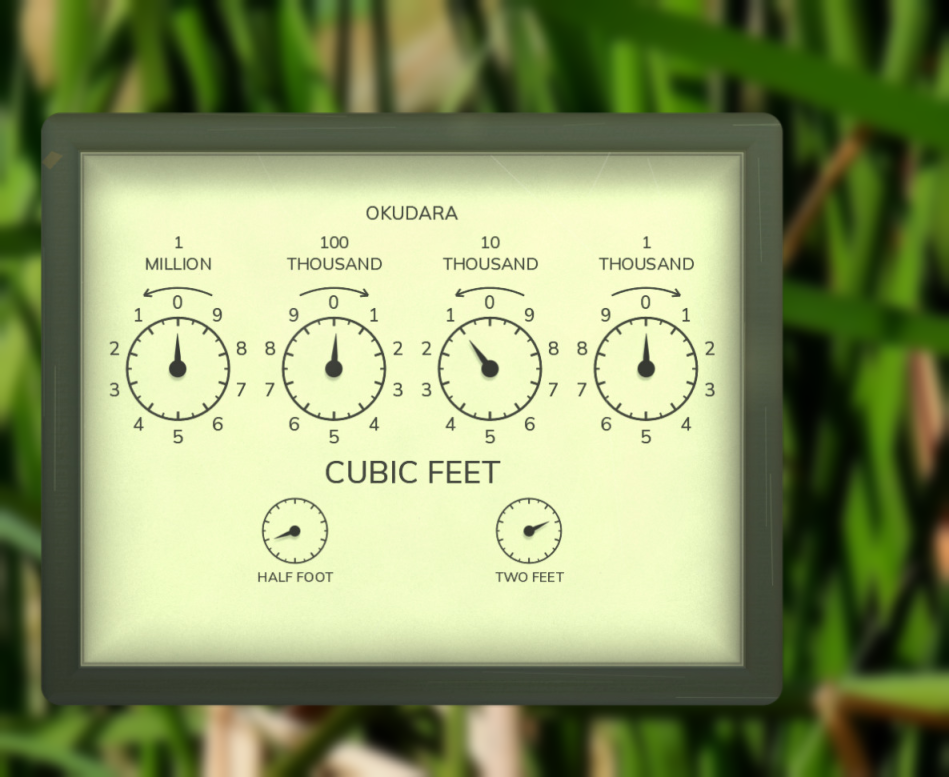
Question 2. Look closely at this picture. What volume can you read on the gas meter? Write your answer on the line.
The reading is 1000 ft³
